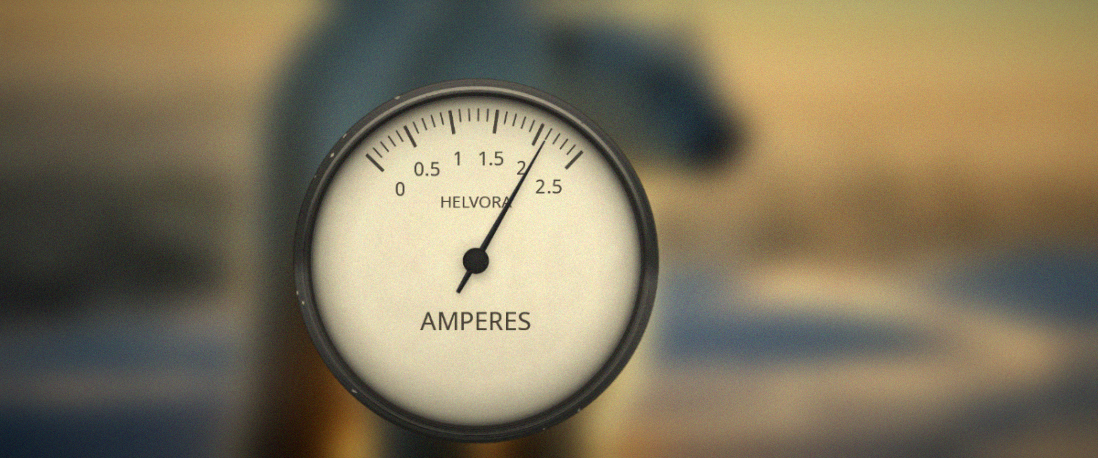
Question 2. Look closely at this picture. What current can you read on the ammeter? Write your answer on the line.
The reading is 2.1 A
